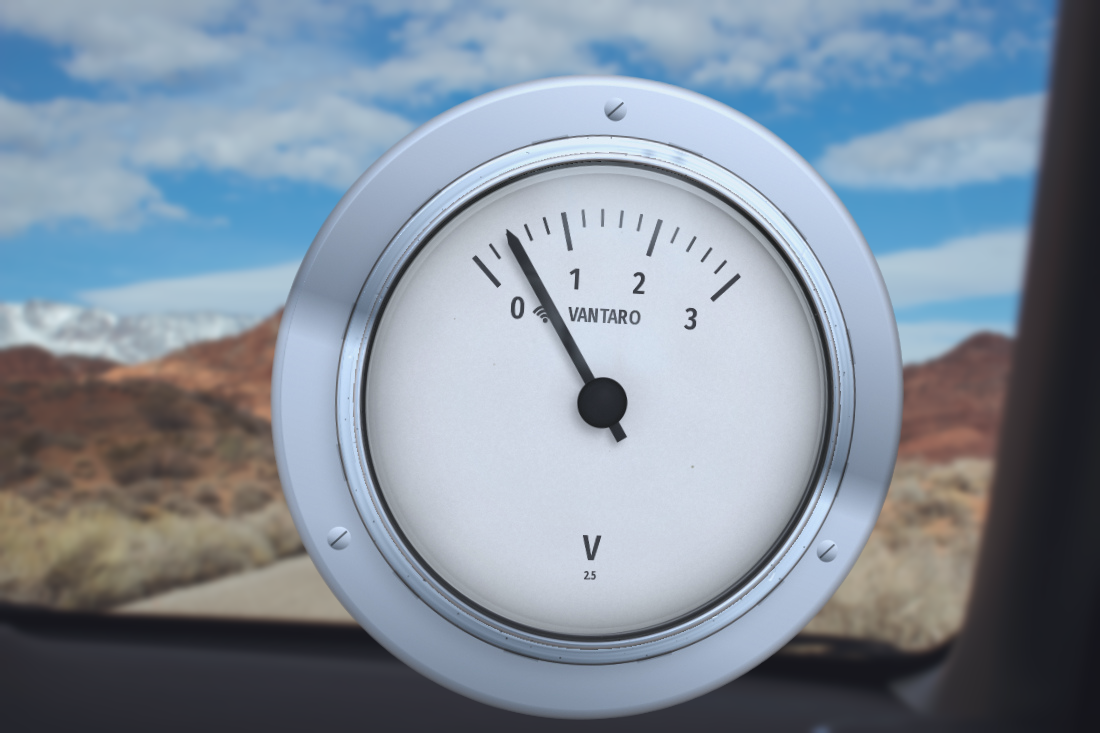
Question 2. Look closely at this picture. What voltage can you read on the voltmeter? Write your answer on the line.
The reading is 0.4 V
